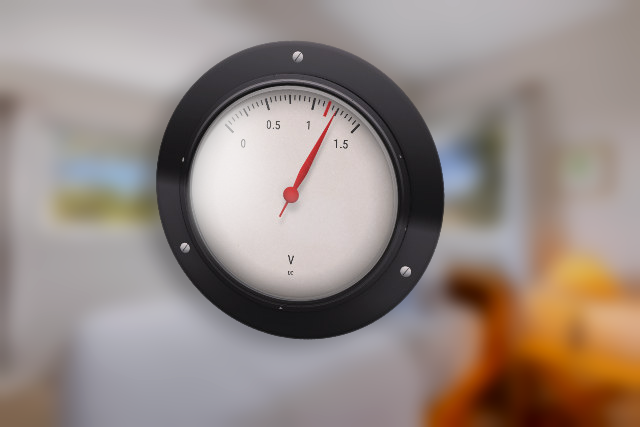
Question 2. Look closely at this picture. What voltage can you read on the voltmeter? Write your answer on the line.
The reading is 1.25 V
